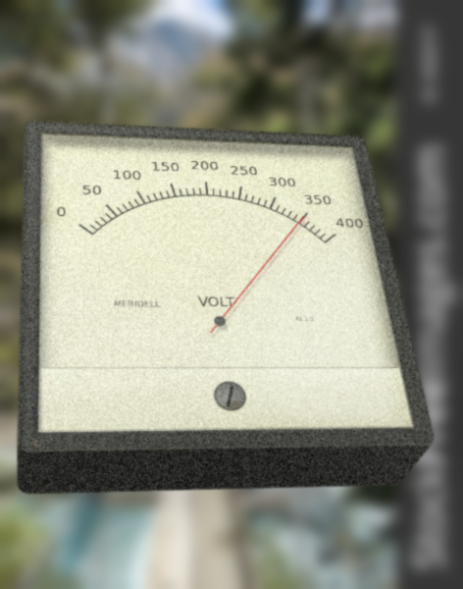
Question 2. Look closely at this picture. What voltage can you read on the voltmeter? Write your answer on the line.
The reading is 350 V
